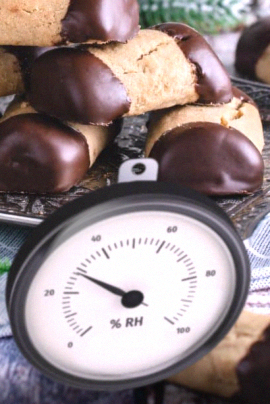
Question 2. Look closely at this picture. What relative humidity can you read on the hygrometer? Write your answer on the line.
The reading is 30 %
